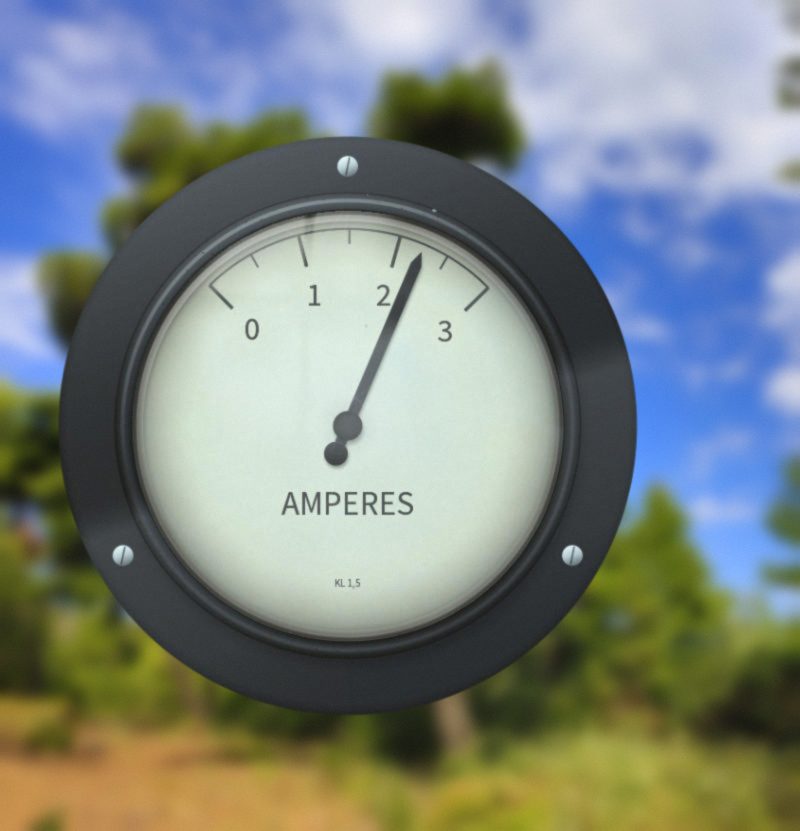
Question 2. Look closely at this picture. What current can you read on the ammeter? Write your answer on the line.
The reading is 2.25 A
